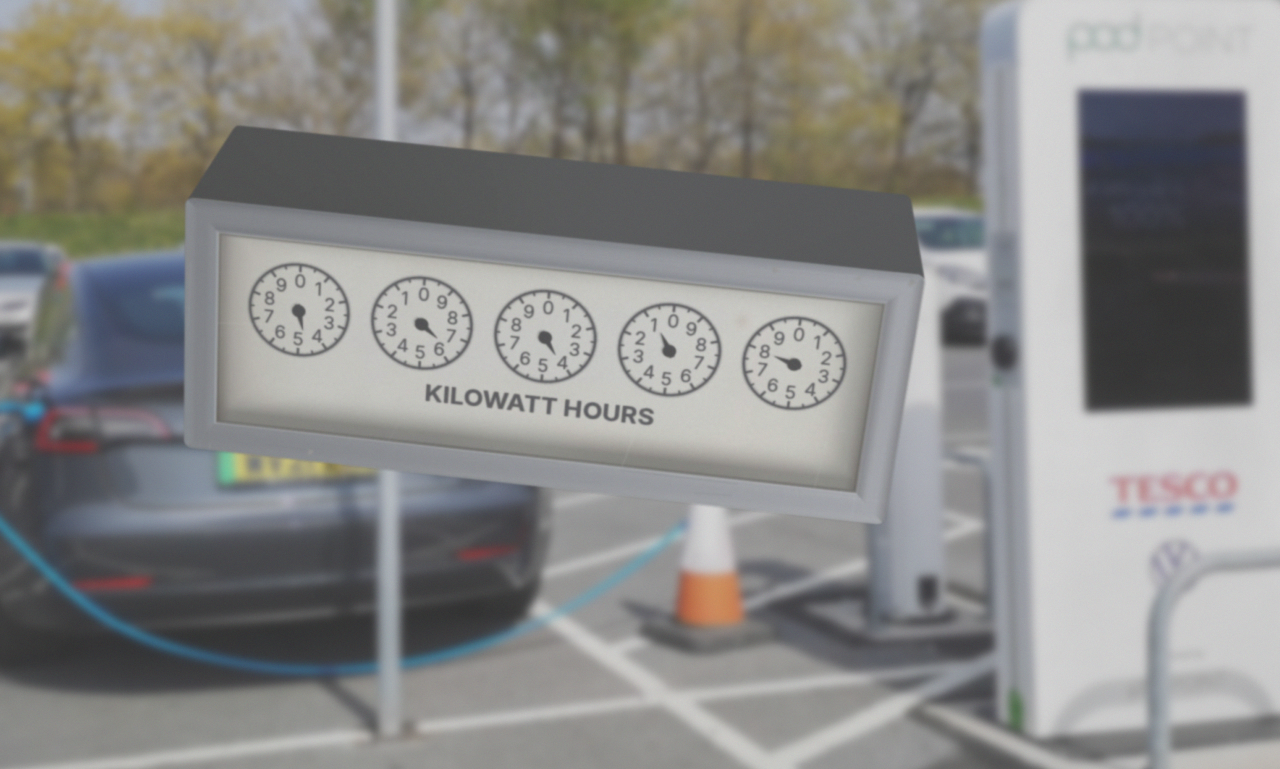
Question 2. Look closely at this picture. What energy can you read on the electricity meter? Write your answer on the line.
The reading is 46408 kWh
